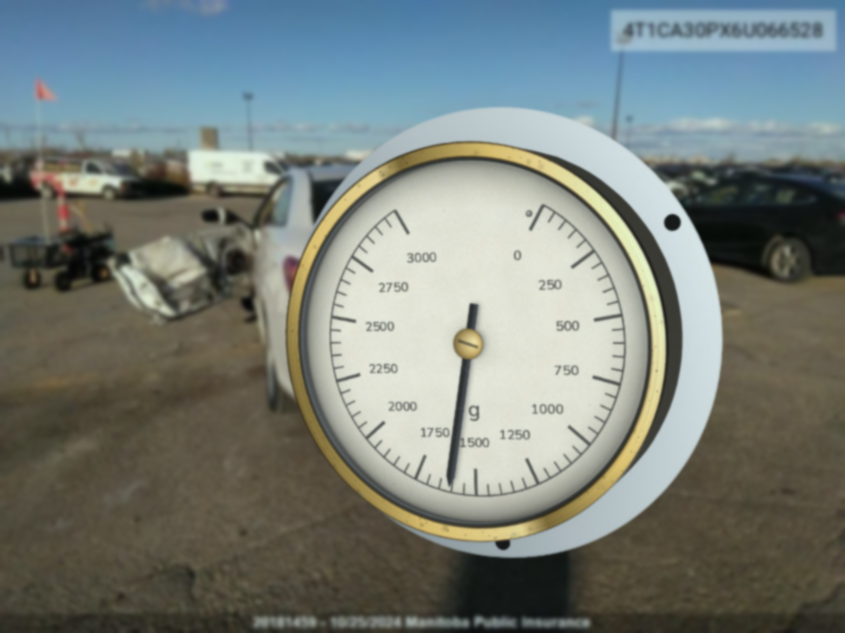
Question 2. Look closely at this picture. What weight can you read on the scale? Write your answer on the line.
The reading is 1600 g
